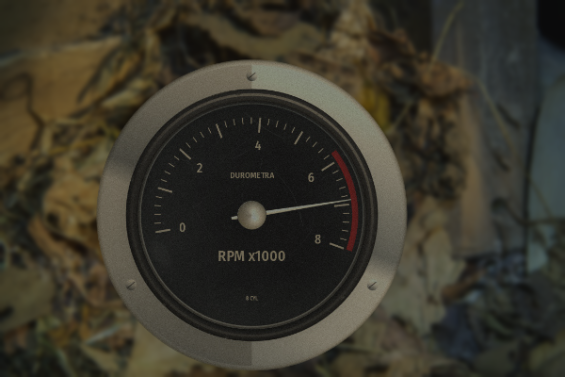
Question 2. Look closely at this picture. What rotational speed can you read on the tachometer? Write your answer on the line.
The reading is 6900 rpm
